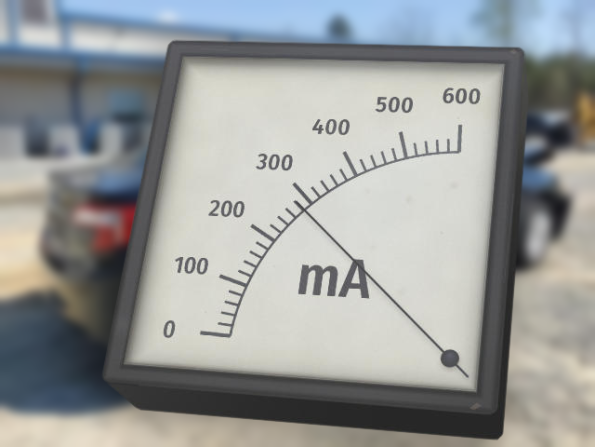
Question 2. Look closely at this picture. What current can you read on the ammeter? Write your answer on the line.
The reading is 280 mA
